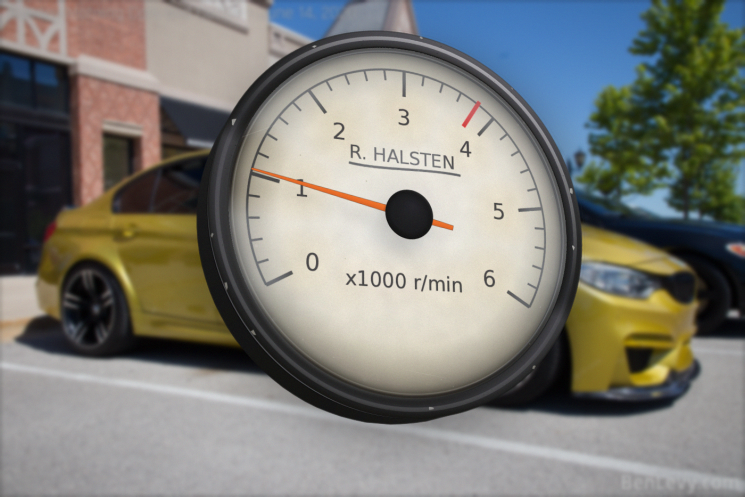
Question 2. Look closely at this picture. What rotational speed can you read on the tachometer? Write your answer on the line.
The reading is 1000 rpm
